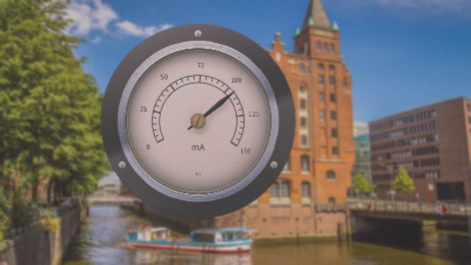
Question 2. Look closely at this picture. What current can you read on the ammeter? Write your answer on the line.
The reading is 105 mA
